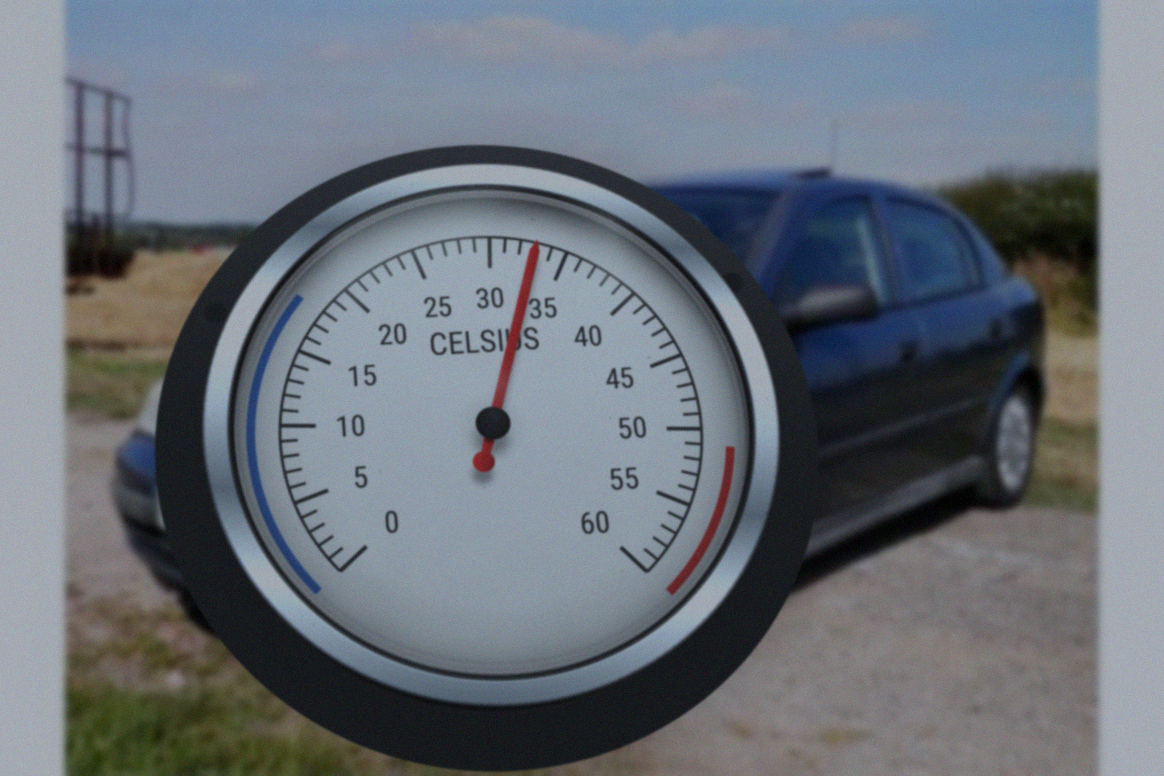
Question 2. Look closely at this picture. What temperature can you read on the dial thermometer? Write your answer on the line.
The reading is 33 °C
